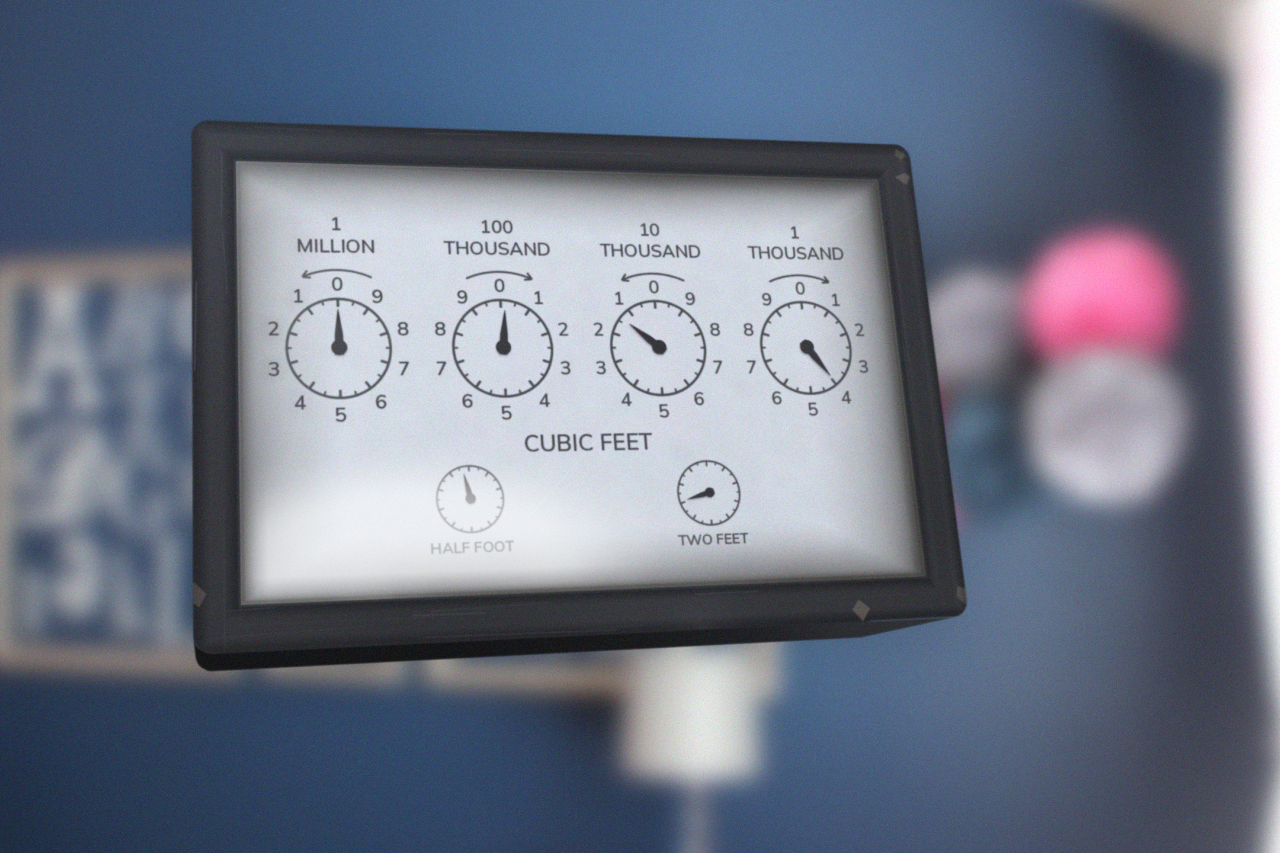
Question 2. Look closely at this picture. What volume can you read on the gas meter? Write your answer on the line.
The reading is 1400 ft³
